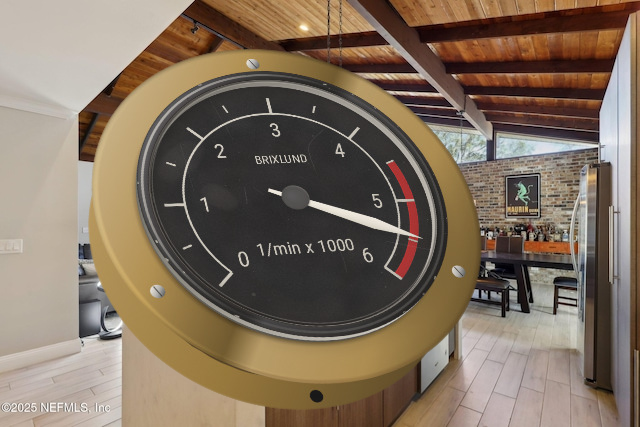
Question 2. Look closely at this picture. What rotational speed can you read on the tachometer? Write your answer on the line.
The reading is 5500 rpm
